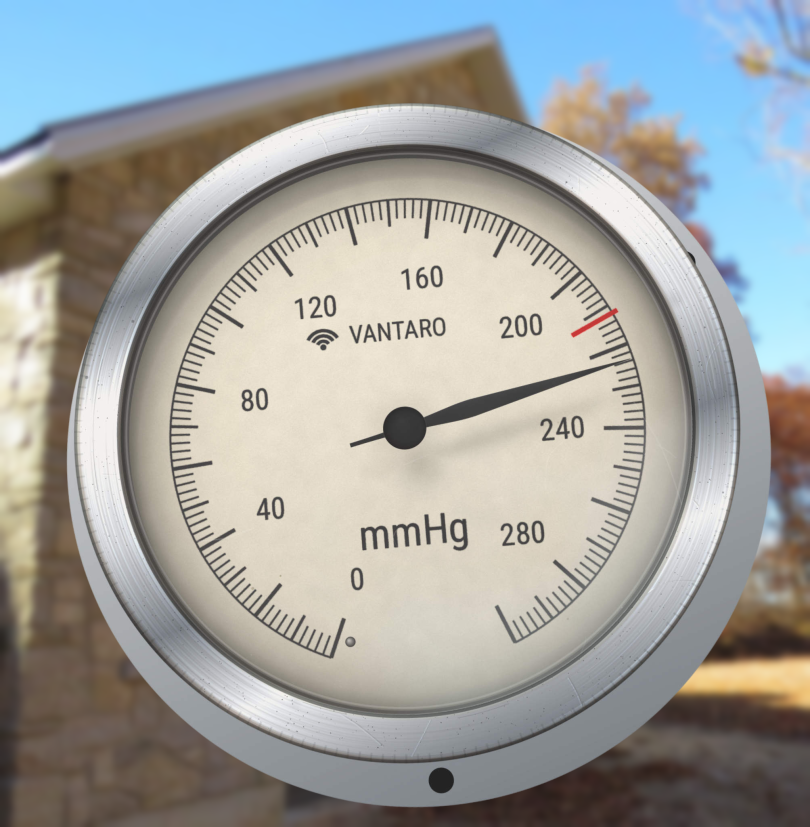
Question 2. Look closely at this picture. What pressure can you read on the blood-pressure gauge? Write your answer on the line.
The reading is 224 mmHg
